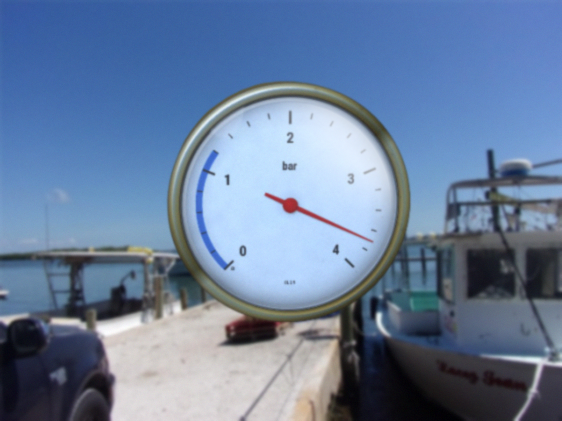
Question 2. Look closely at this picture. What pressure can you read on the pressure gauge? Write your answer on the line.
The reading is 3.7 bar
